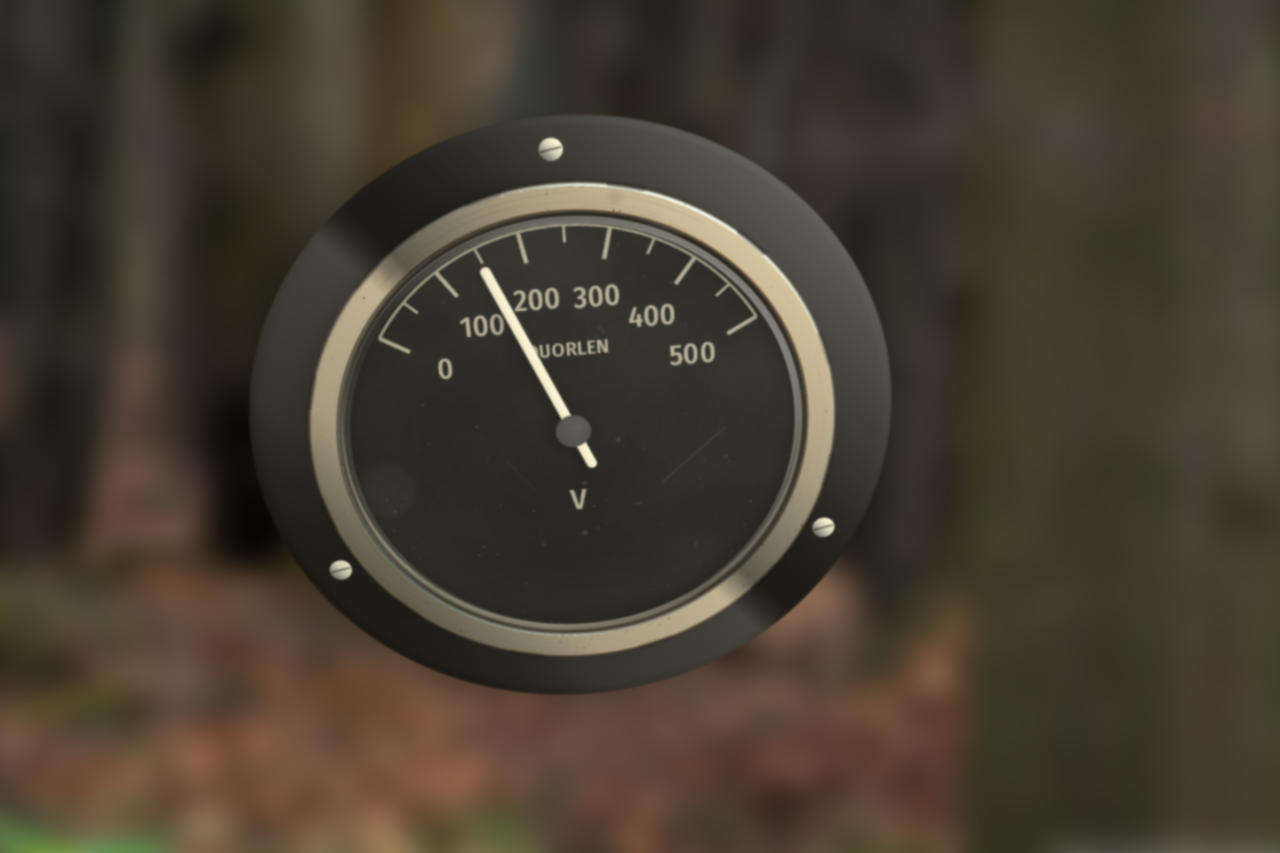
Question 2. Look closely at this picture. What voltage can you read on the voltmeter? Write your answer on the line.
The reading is 150 V
